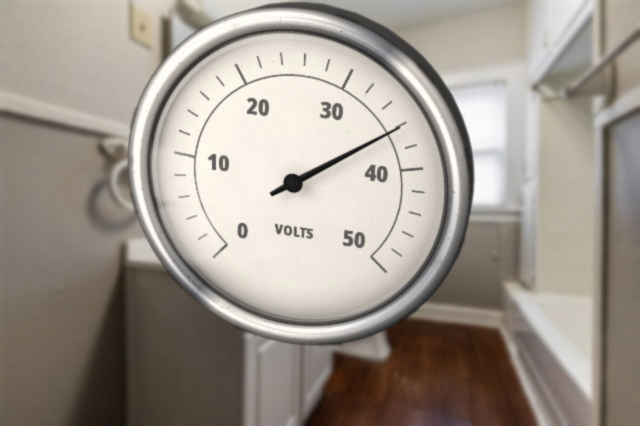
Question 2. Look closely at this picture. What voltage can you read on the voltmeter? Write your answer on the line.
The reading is 36 V
